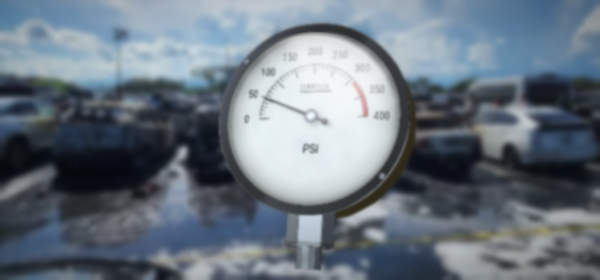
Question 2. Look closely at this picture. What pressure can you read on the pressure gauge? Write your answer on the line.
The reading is 50 psi
